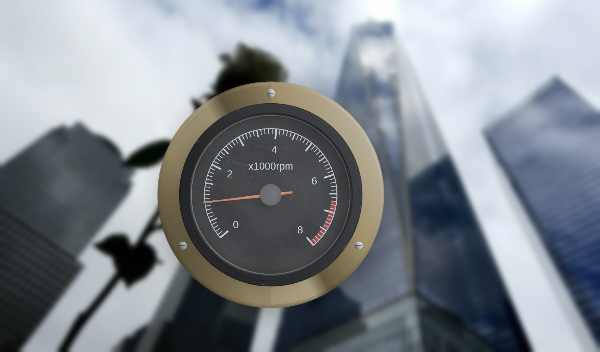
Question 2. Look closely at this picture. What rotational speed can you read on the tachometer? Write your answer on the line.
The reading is 1000 rpm
